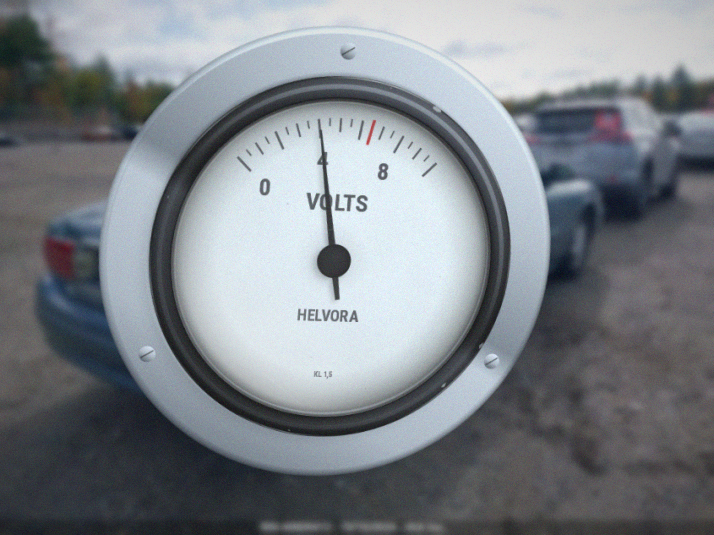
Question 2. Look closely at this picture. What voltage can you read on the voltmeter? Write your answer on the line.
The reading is 4 V
